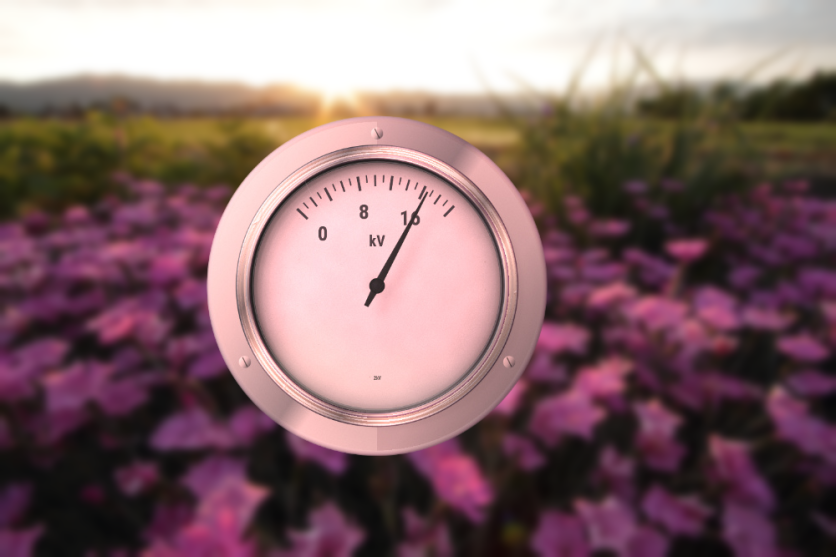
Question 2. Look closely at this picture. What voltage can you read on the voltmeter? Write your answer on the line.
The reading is 16.5 kV
